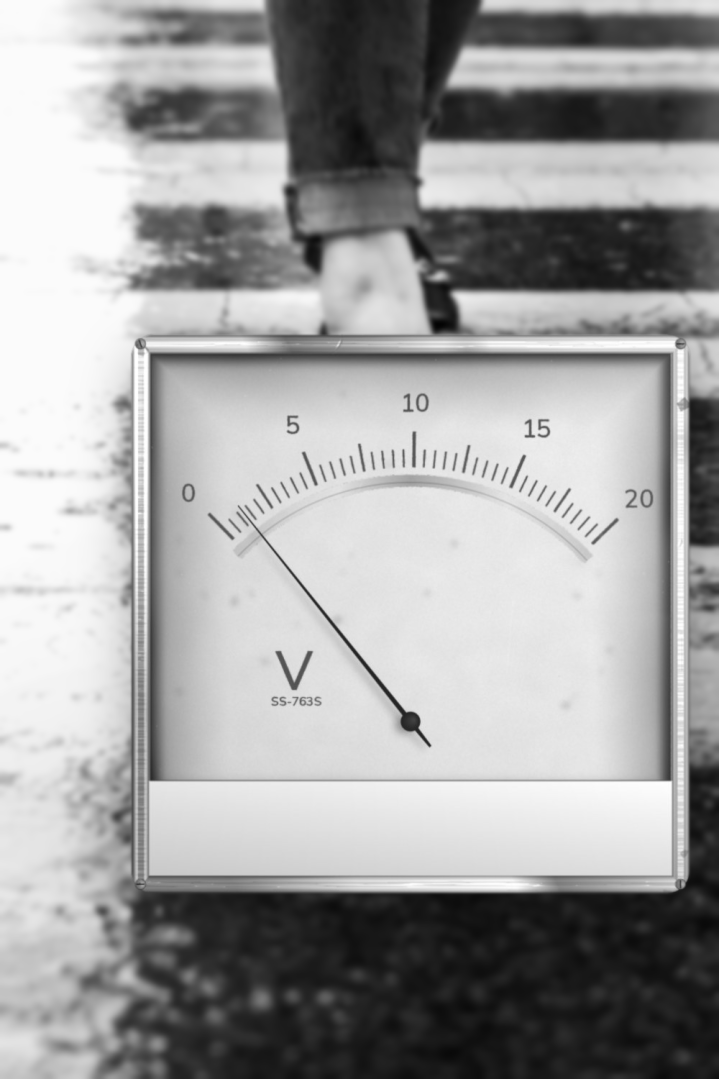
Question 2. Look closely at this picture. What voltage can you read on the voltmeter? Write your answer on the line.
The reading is 1.25 V
